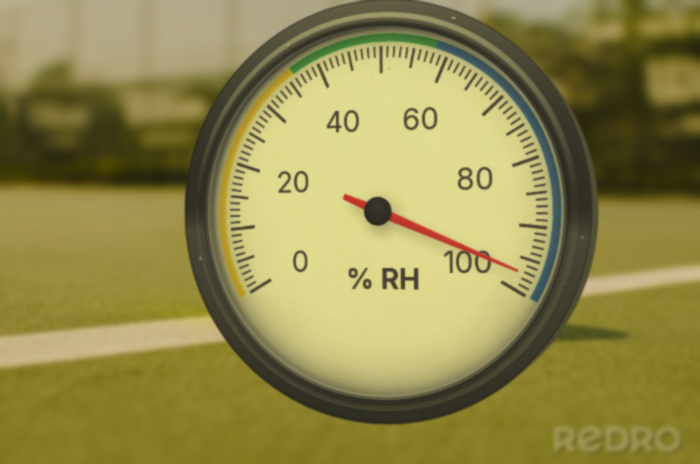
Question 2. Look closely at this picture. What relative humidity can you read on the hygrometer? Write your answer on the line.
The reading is 97 %
